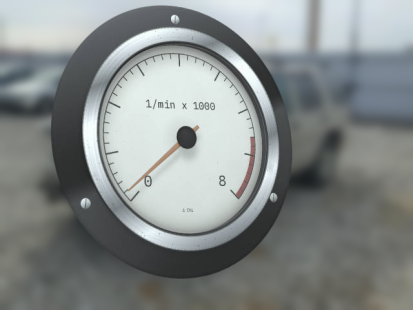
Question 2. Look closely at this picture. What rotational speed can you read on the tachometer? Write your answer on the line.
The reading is 200 rpm
